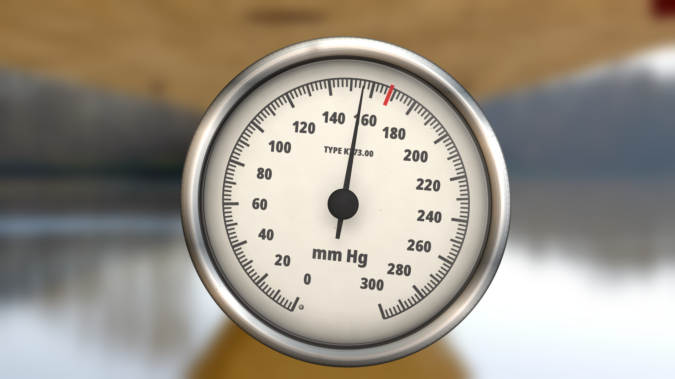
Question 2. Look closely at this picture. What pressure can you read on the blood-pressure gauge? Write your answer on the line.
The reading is 156 mmHg
